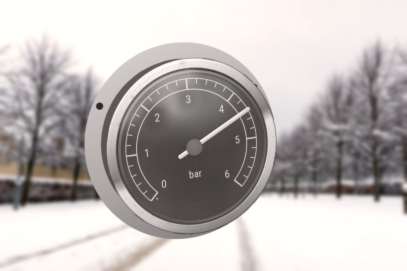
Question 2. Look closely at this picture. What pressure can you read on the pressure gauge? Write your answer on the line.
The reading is 4.4 bar
